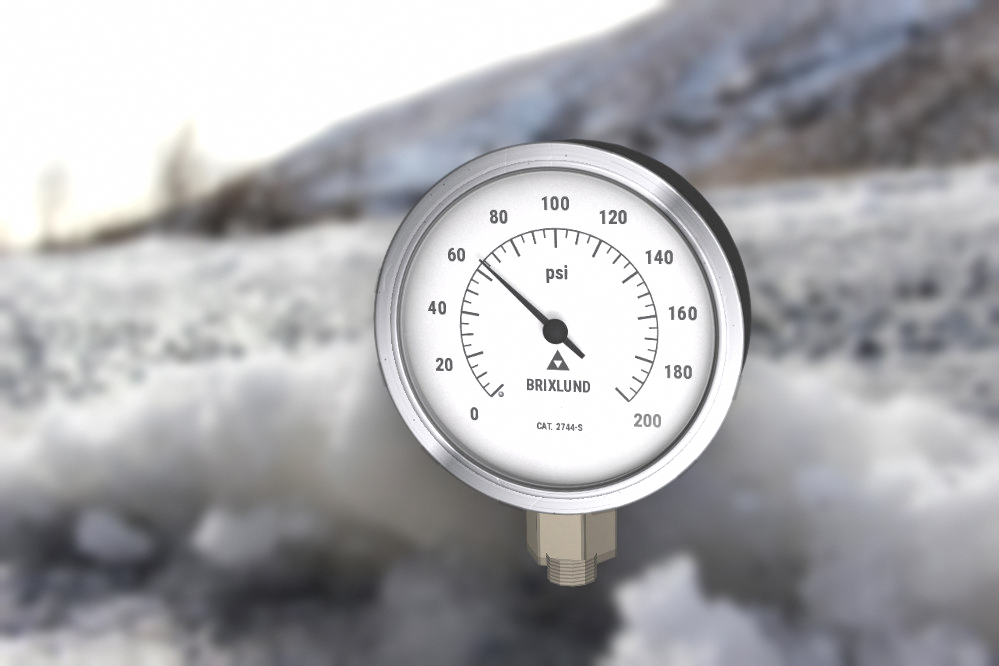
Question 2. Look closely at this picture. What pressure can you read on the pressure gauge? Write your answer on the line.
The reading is 65 psi
